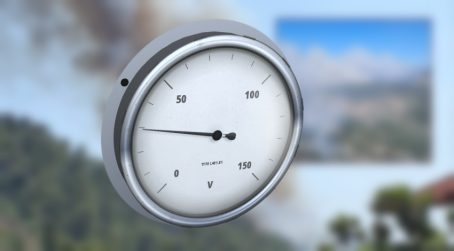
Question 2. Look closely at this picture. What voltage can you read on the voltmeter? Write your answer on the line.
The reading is 30 V
